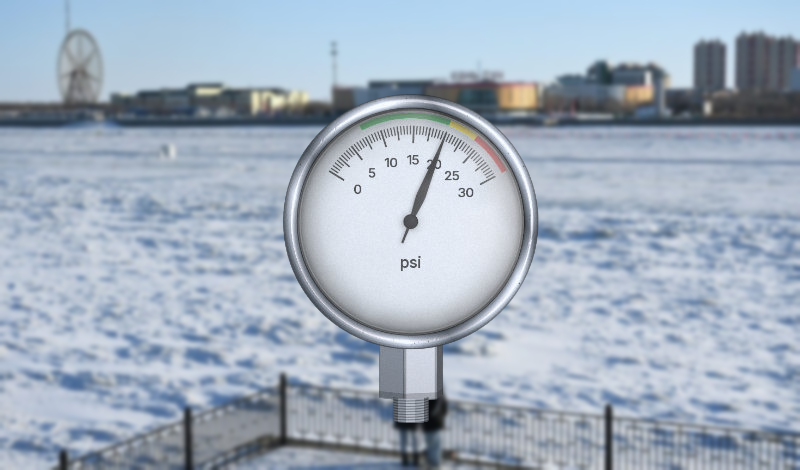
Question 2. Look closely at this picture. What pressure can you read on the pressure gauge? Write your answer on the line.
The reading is 20 psi
